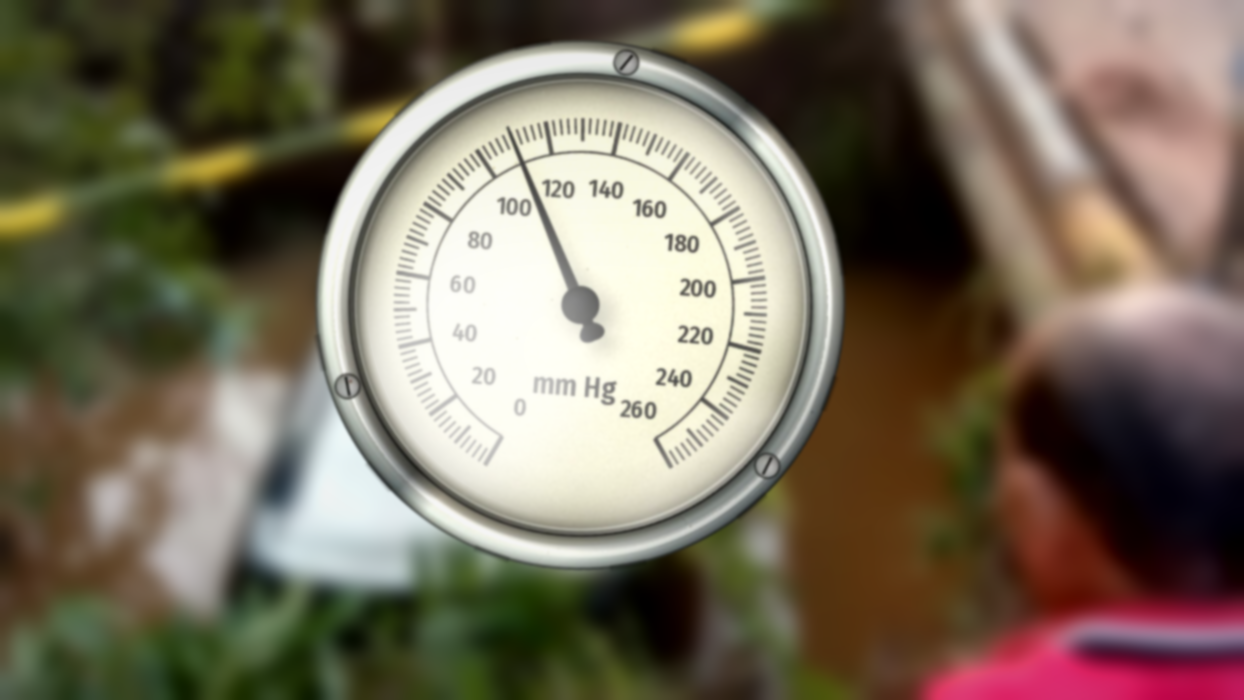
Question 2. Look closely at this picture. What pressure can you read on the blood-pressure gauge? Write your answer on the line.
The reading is 110 mmHg
